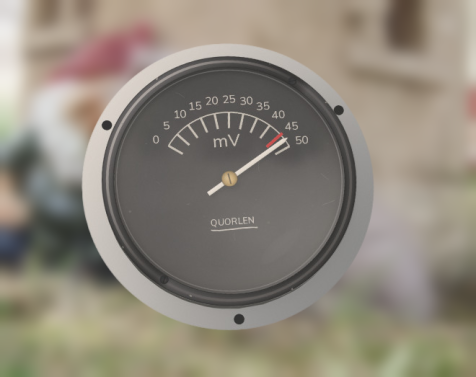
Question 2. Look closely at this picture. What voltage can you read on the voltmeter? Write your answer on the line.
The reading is 47.5 mV
